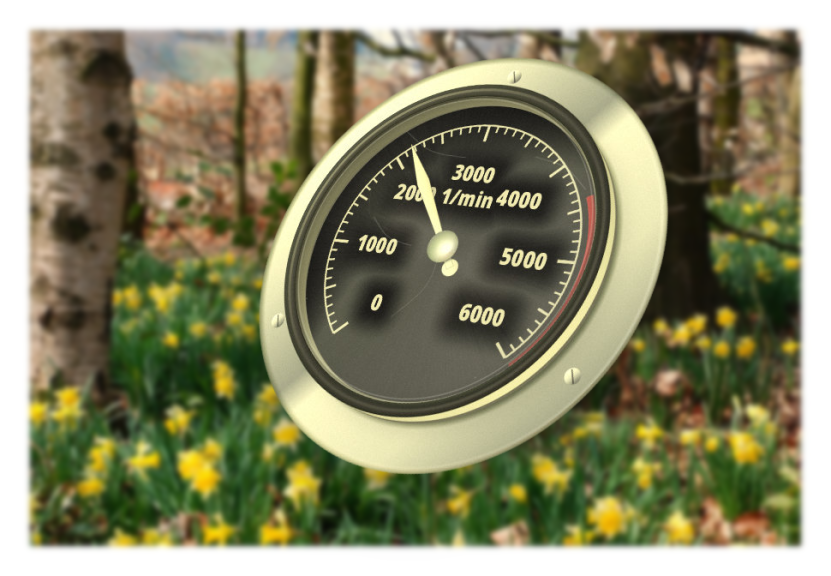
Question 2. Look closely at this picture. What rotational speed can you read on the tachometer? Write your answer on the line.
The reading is 2200 rpm
